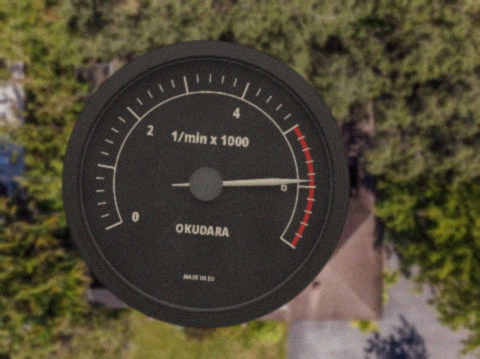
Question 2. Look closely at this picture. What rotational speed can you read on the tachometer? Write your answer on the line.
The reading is 5900 rpm
